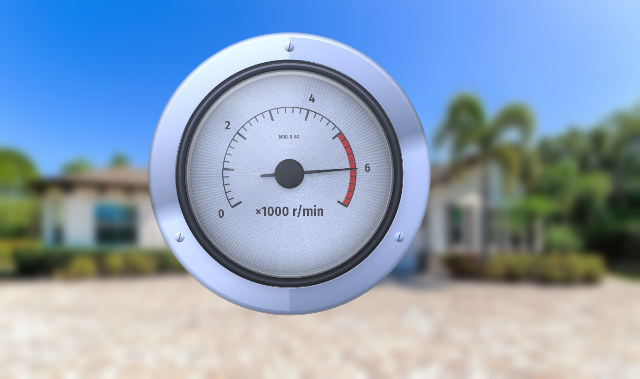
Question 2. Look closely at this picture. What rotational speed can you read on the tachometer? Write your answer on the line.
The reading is 6000 rpm
